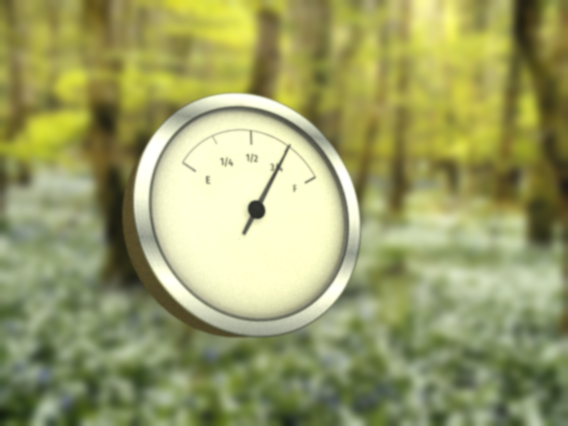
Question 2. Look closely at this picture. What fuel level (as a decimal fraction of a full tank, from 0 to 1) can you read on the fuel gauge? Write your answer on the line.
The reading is 0.75
